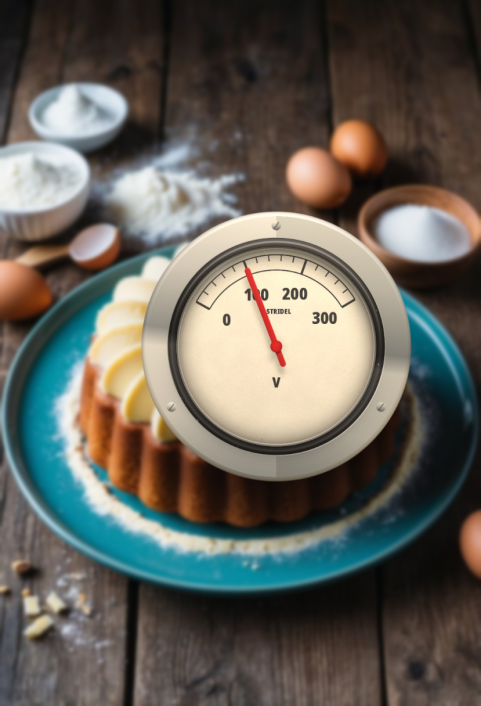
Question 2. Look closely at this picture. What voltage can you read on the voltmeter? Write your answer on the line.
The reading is 100 V
